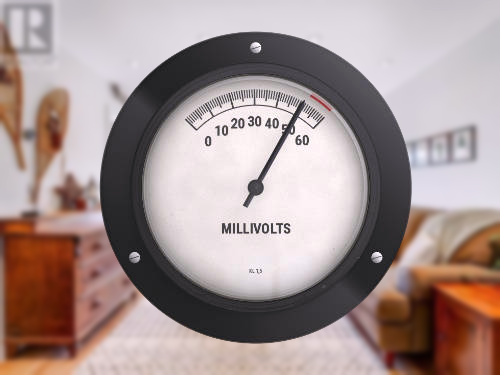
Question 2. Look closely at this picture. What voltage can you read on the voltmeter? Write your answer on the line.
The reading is 50 mV
